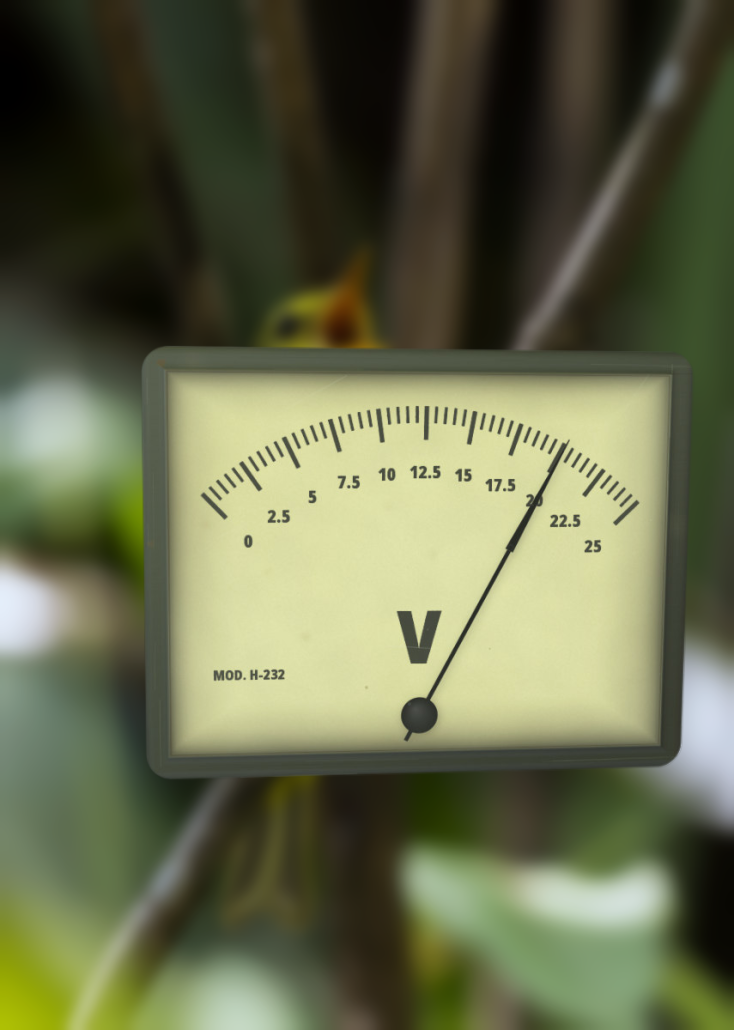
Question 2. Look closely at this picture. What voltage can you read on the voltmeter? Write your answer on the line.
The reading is 20 V
